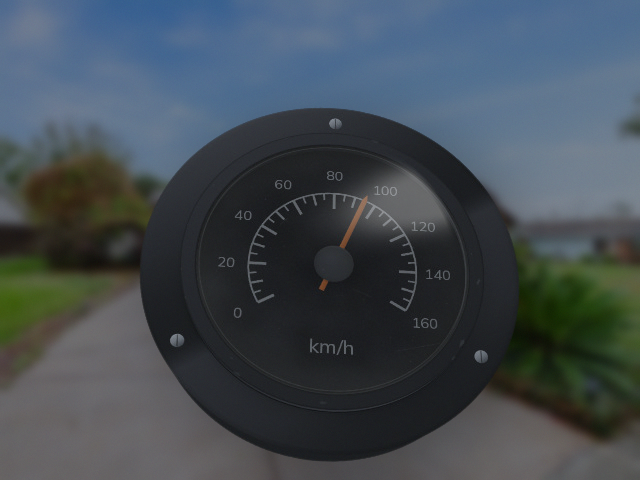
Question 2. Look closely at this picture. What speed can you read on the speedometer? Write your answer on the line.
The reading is 95 km/h
